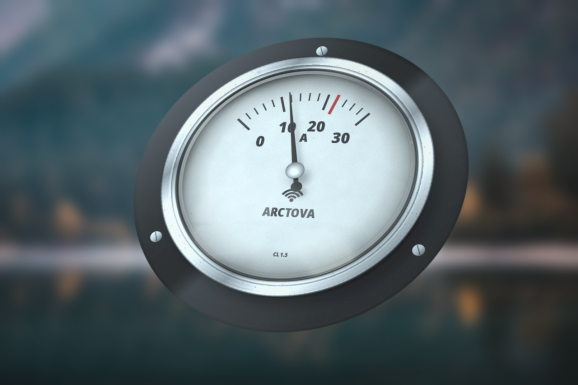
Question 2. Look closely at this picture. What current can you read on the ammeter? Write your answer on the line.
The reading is 12 A
